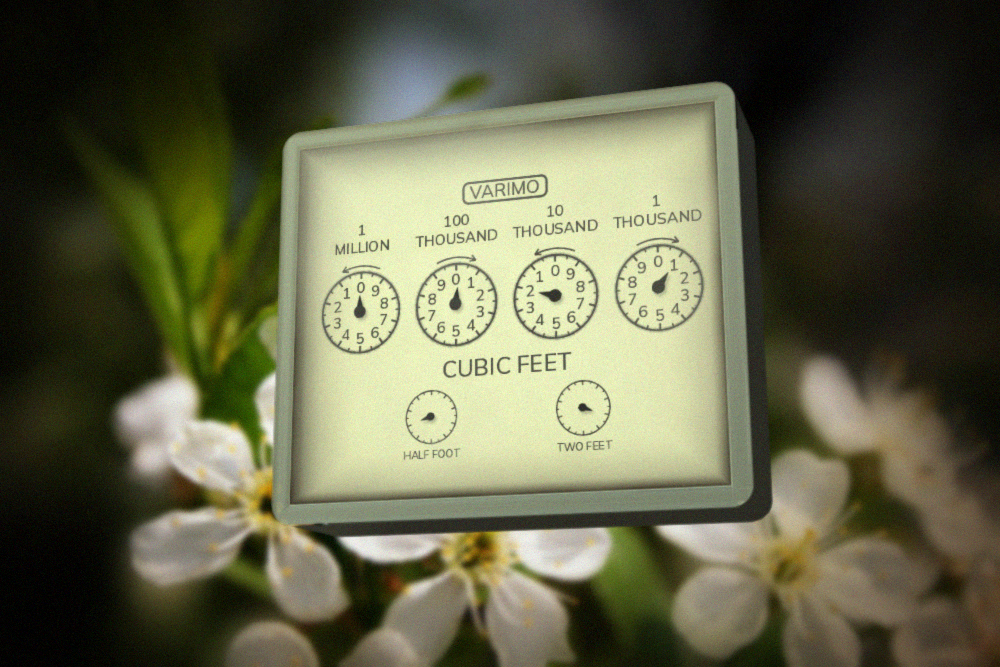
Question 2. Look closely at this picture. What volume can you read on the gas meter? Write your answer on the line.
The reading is 2100 ft³
